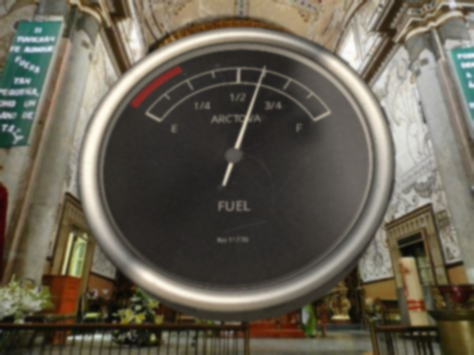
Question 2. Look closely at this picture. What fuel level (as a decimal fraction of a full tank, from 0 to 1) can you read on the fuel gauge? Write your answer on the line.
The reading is 0.625
